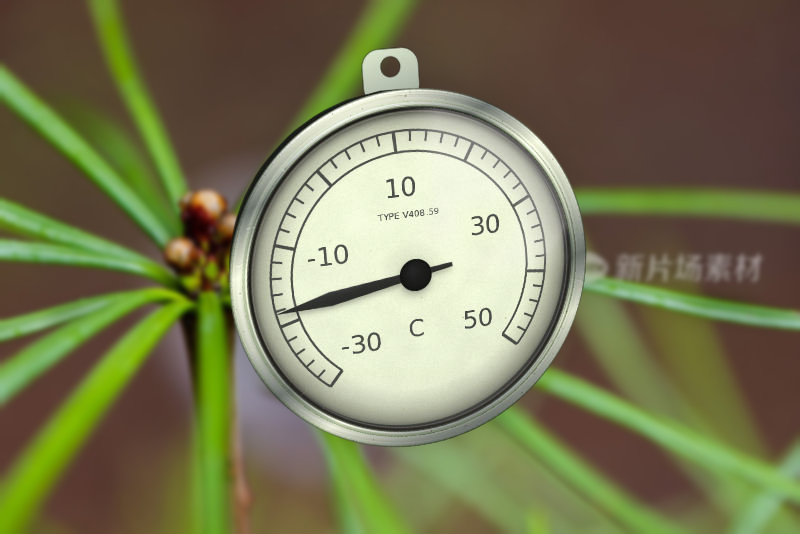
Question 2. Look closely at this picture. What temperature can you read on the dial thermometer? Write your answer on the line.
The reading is -18 °C
